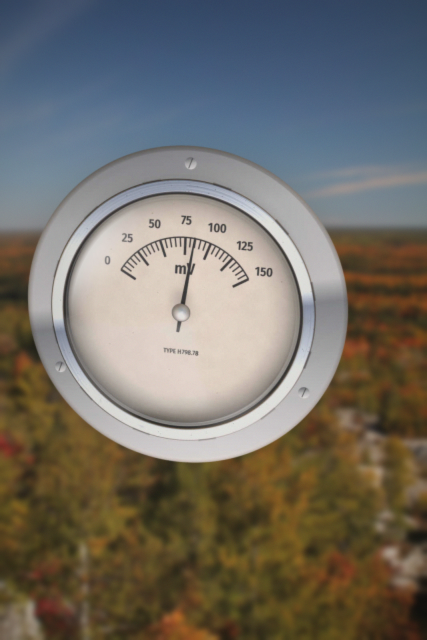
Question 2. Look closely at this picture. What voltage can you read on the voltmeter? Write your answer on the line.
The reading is 85 mV
